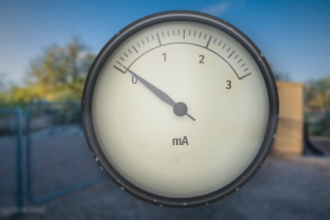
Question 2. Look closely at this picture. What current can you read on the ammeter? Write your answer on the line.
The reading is 0.1 mA
